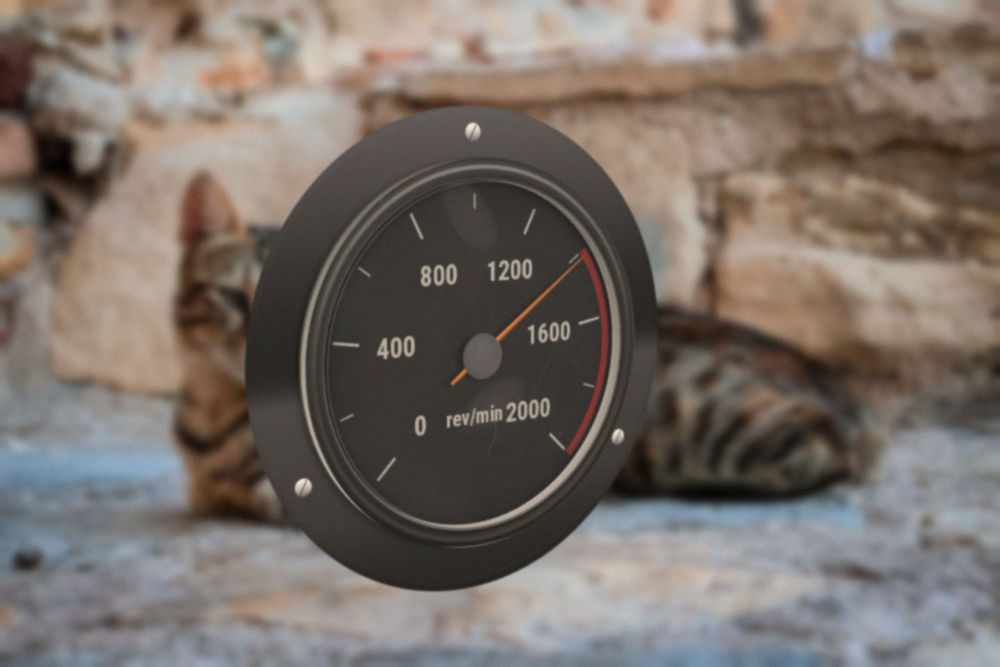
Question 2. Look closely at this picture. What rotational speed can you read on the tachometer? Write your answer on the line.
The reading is 1400 rpm
